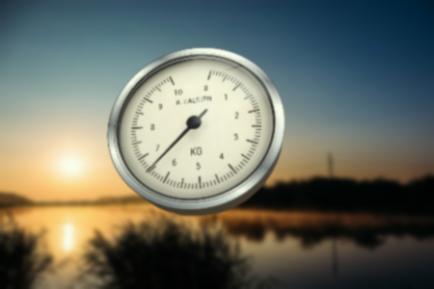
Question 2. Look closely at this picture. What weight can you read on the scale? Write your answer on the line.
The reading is 6.5 kg
